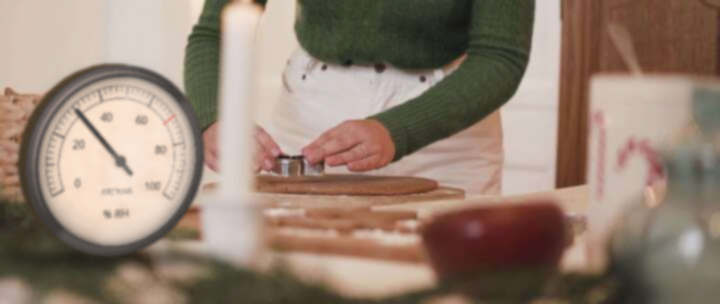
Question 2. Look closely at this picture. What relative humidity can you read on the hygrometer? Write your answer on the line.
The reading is 30 %
